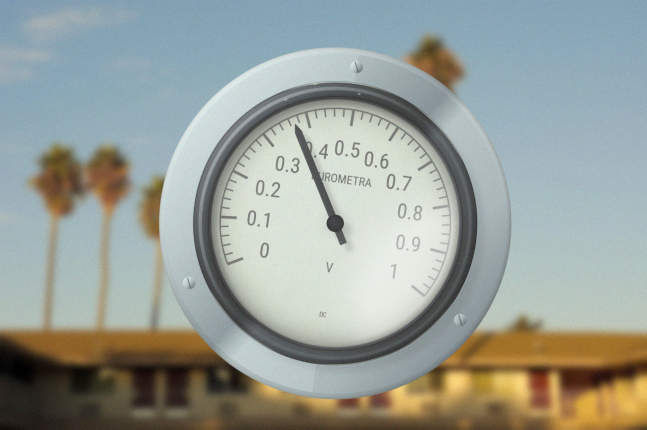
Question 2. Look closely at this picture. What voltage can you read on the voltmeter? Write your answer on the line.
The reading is 0.37 V
